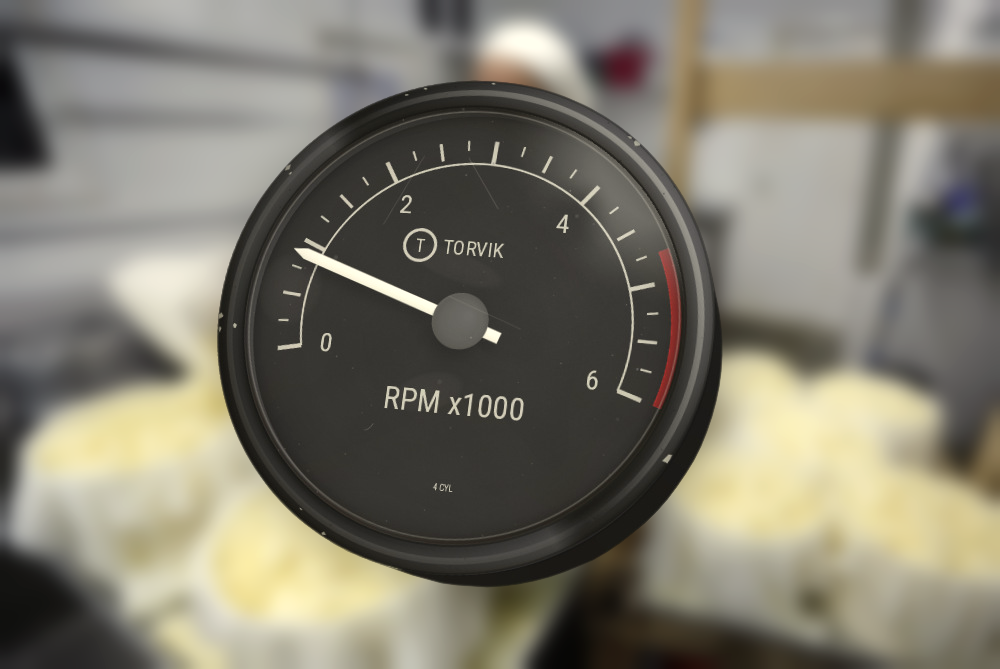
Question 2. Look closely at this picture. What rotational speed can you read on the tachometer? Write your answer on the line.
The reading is 875 rpm
